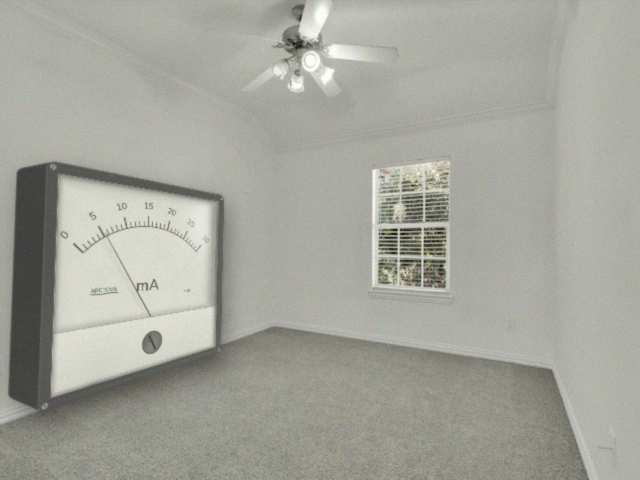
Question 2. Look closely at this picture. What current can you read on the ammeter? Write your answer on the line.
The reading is 5 mA
